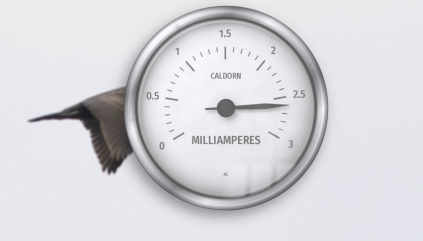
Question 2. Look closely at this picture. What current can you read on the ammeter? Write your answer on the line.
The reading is 2.6 mA
